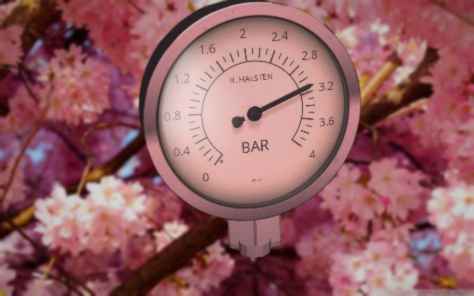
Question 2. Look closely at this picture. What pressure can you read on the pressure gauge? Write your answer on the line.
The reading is 3.1 bar
